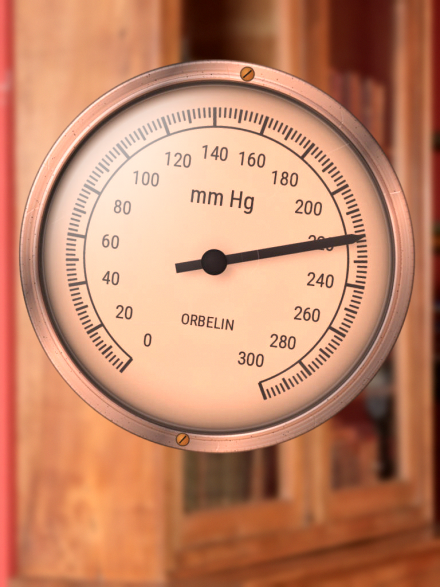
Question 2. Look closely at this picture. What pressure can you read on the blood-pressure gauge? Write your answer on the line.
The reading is 220 mmHg
